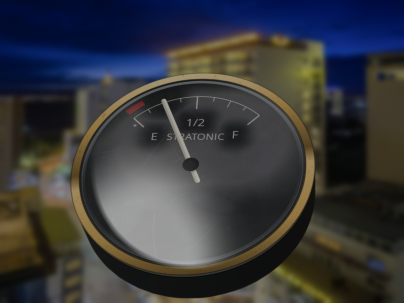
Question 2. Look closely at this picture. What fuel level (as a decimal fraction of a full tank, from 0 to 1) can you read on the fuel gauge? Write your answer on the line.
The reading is 0.25
